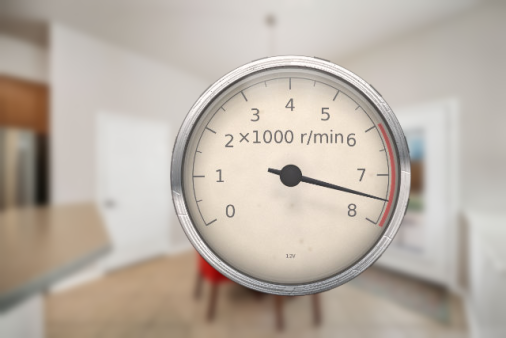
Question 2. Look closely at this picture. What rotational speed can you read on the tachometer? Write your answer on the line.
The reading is 7500 rpm
